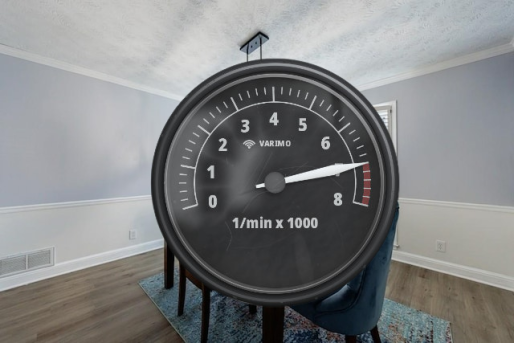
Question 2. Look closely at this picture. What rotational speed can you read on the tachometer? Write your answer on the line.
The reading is 7000 rpm
